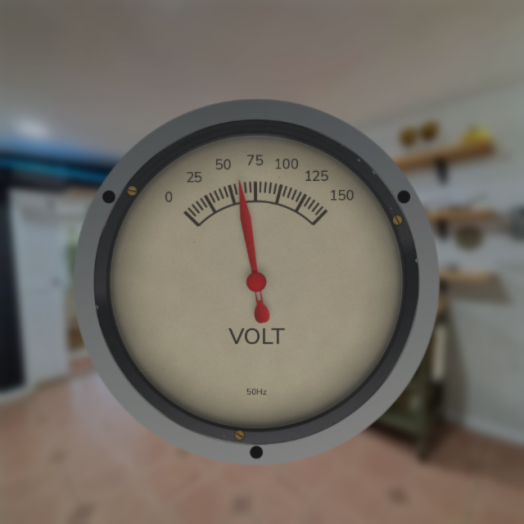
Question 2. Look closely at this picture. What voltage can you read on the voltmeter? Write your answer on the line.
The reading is 60 V
